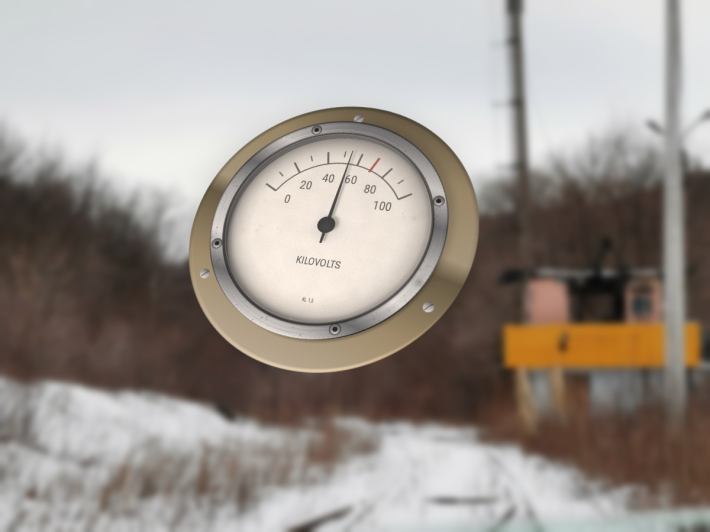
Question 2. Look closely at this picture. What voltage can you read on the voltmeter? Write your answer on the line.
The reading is 55 kV
